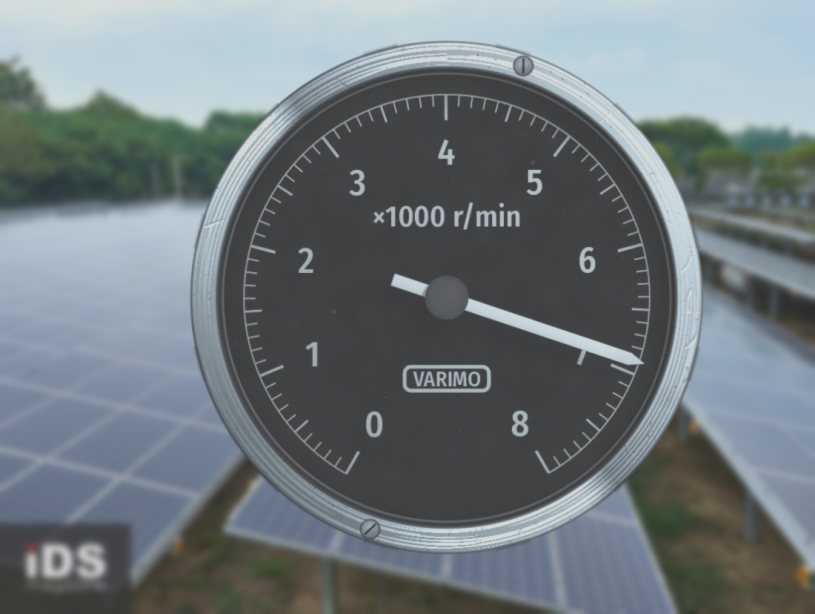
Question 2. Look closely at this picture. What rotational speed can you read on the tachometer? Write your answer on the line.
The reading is 6900 rpm
